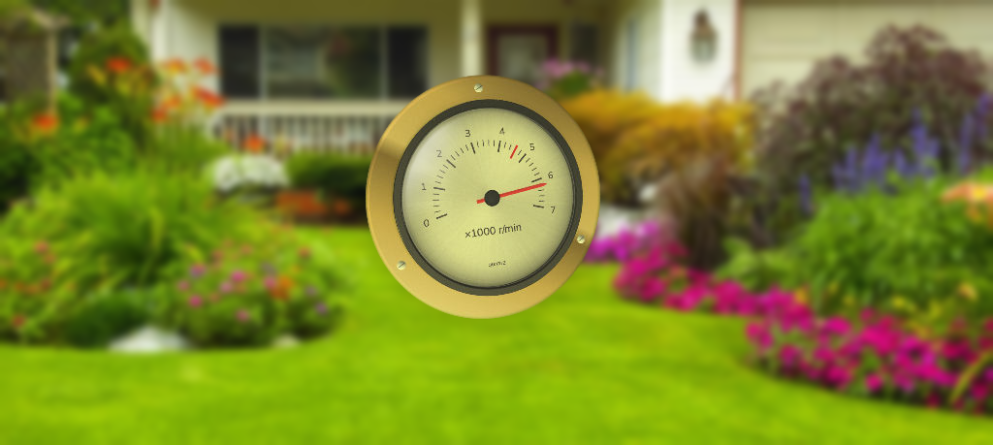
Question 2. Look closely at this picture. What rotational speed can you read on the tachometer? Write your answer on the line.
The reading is 6200 rpm
